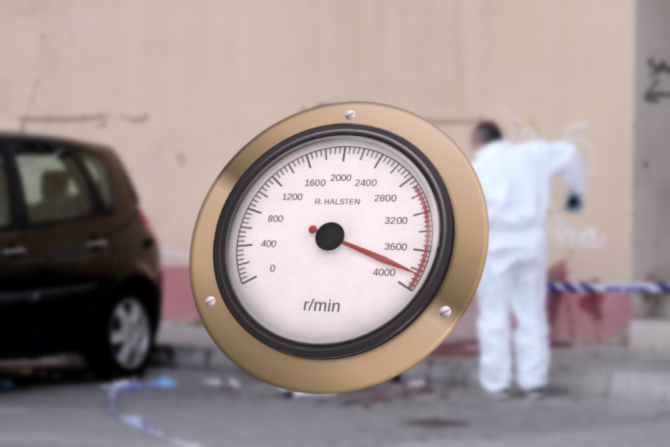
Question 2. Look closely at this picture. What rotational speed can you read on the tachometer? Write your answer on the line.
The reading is 3850 rpm
